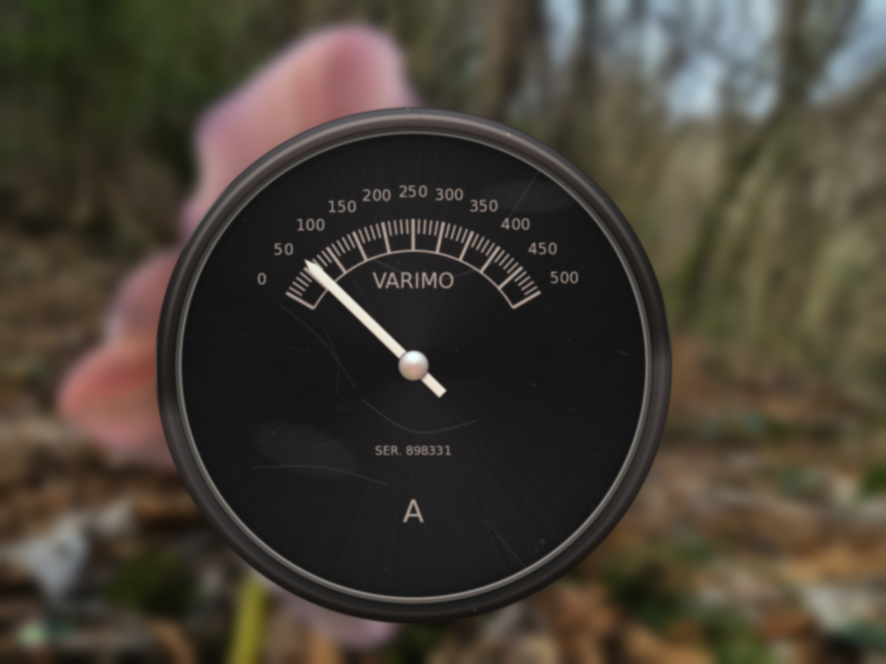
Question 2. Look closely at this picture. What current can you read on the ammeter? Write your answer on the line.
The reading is 60 A
